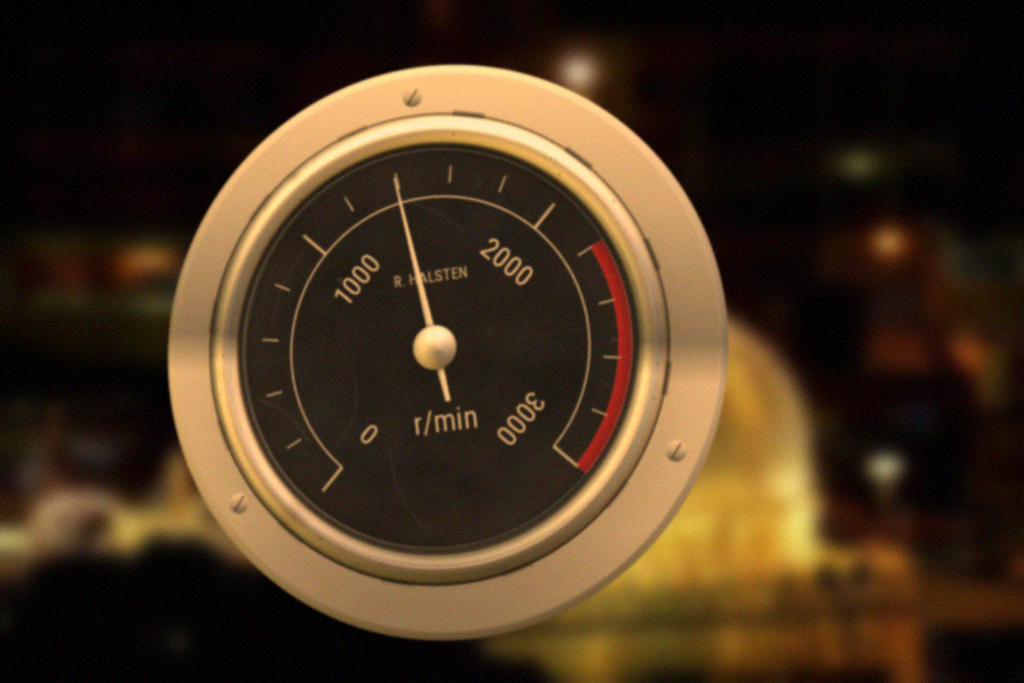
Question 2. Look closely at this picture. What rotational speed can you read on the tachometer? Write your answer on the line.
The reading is 1400 rpm
